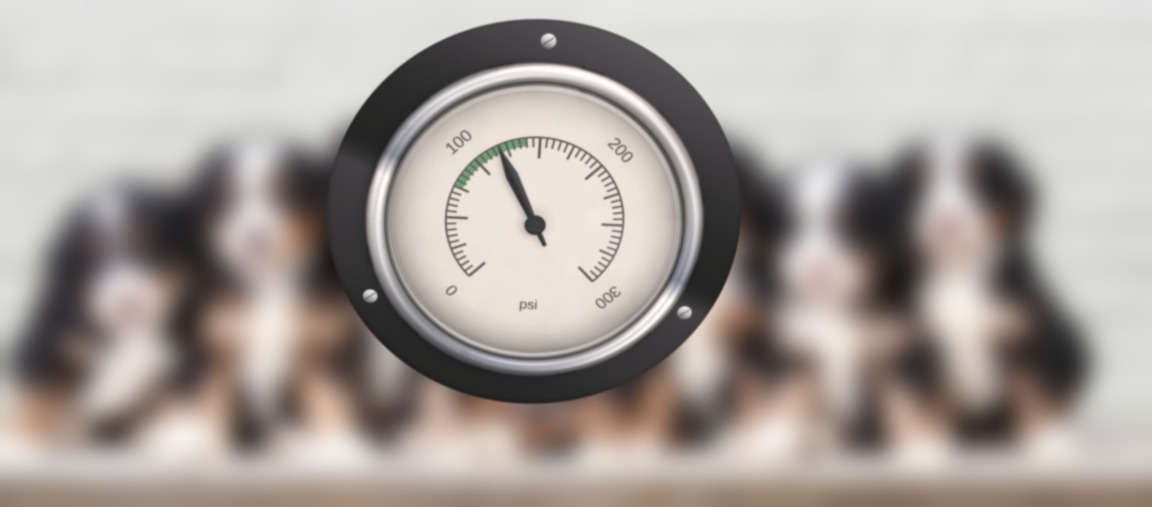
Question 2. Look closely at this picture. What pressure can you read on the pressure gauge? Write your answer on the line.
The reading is 120 psi
